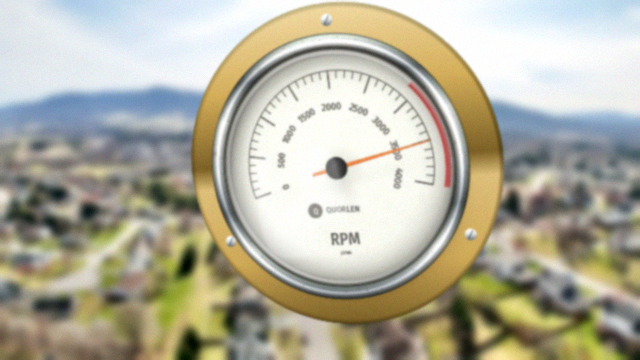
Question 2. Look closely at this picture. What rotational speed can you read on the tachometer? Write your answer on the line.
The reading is 3500 rpm
